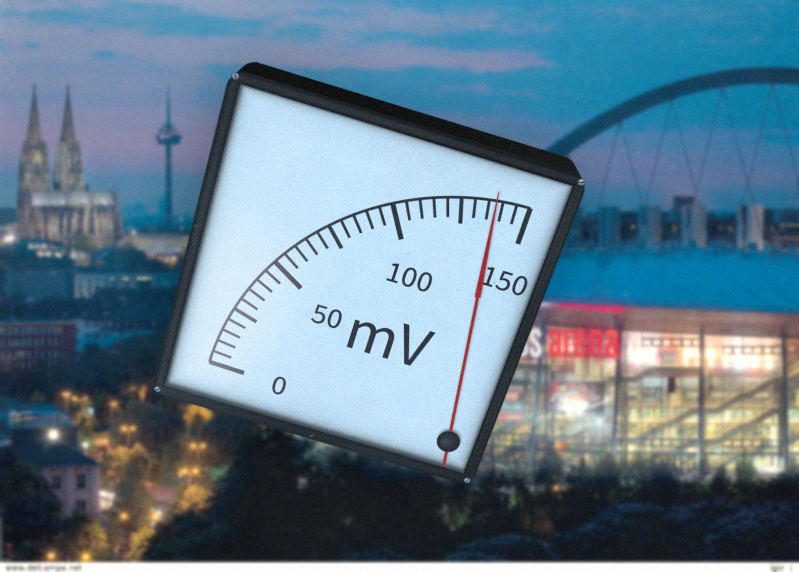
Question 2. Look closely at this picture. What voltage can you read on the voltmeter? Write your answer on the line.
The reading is 137.5 mV
